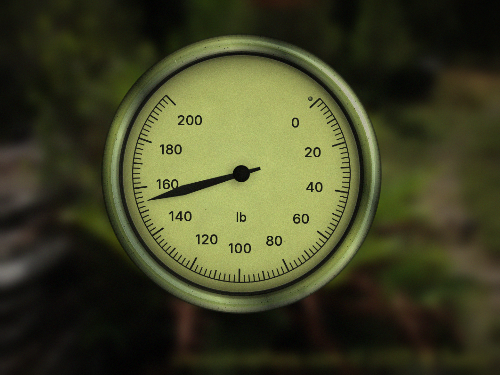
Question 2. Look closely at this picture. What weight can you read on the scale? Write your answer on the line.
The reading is 154 lb
